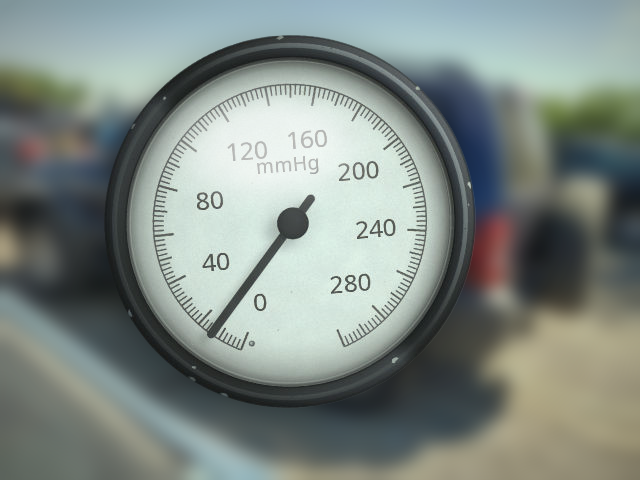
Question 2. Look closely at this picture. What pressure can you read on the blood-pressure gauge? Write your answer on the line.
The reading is 14 mmHg
